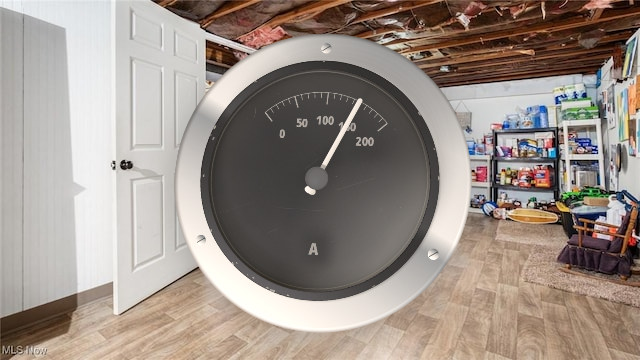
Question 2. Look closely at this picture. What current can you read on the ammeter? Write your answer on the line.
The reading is 150 A
